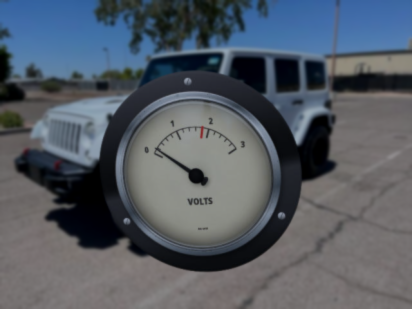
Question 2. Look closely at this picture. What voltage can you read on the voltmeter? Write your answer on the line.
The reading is 0.2 V
